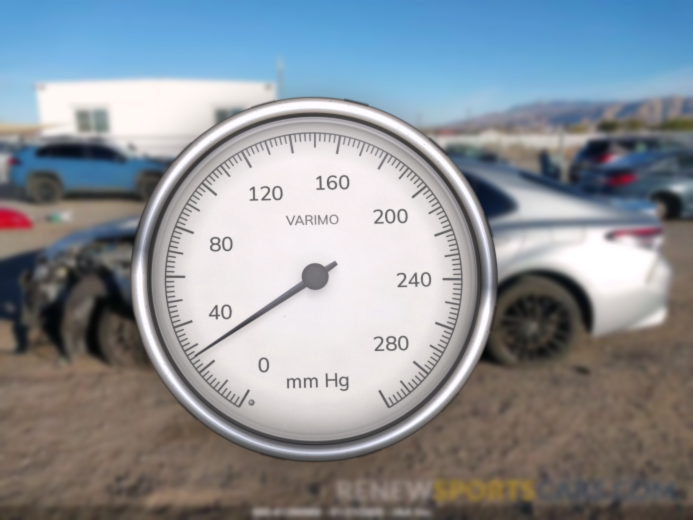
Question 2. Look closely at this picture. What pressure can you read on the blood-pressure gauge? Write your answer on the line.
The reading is 26 mmHg
